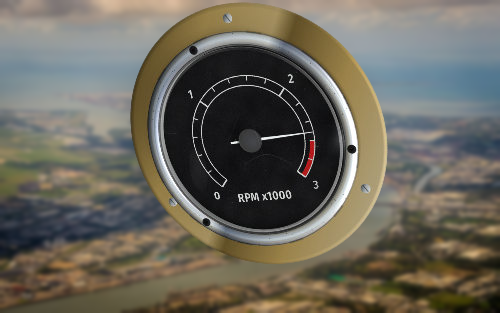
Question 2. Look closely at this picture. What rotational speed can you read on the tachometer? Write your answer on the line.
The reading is 2500 rpm
